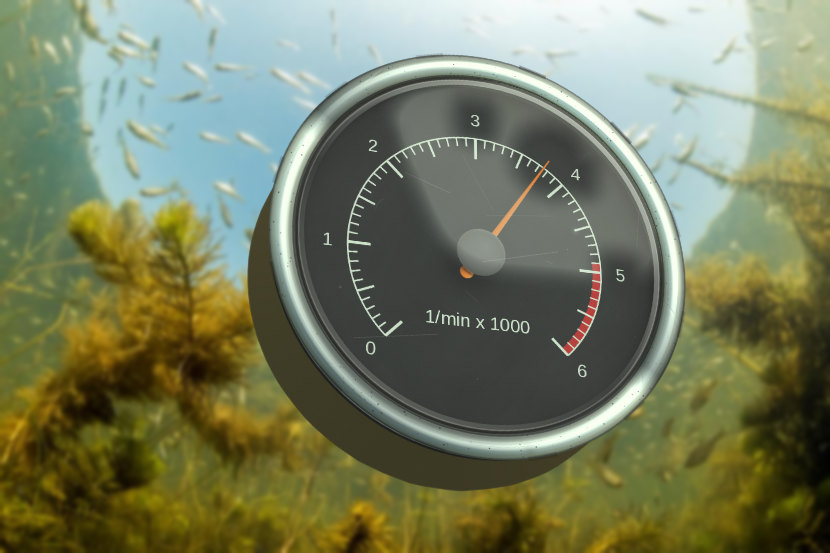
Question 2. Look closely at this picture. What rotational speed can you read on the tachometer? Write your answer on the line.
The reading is 3750 rpm
